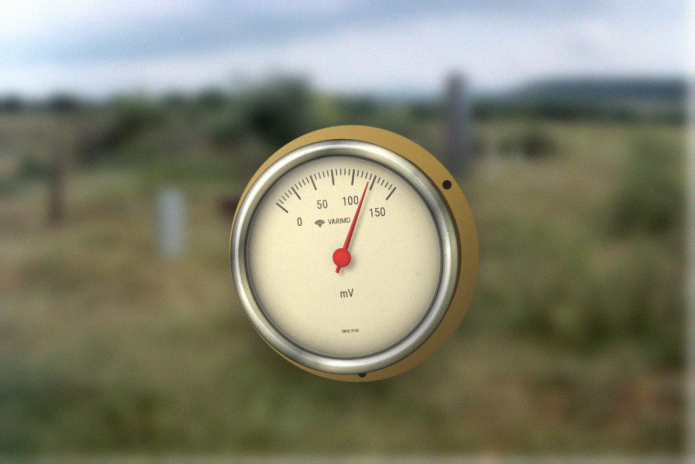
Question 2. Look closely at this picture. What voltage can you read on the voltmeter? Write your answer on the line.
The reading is 120 mV
